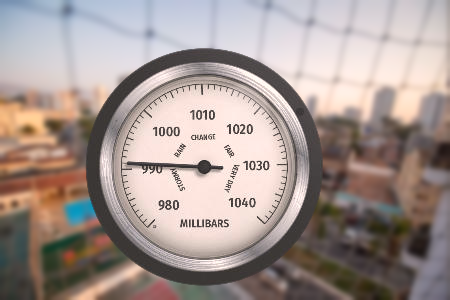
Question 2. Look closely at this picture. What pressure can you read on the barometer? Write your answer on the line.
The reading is 991 mbar
